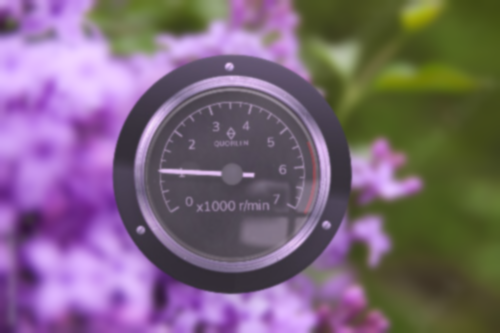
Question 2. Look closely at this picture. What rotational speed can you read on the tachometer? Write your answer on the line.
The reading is 1000 rpm
